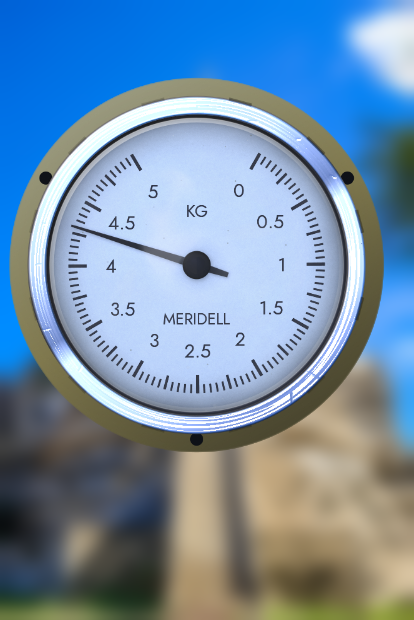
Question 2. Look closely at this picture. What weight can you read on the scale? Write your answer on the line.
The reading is 4.3 kg
